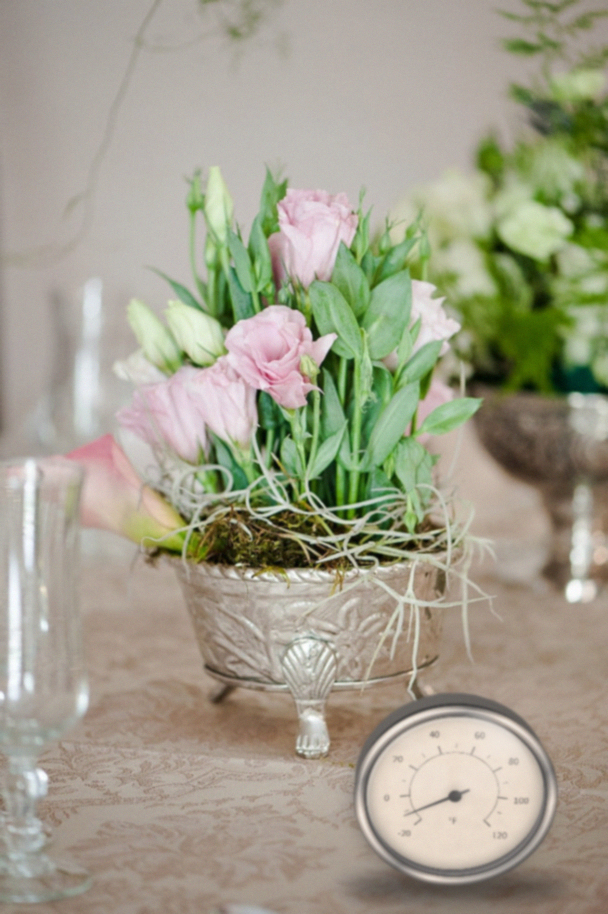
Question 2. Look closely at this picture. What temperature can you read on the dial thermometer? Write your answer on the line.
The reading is -10 °F
